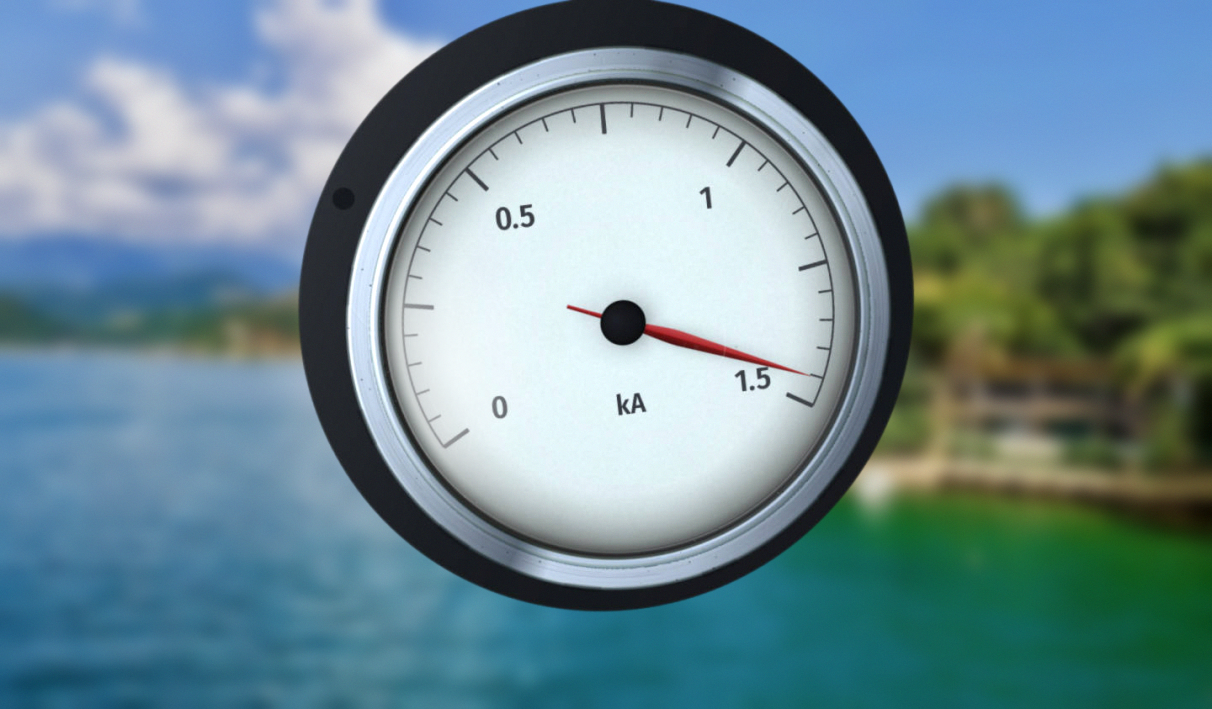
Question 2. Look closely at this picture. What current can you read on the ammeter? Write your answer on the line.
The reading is 1.45 kA
